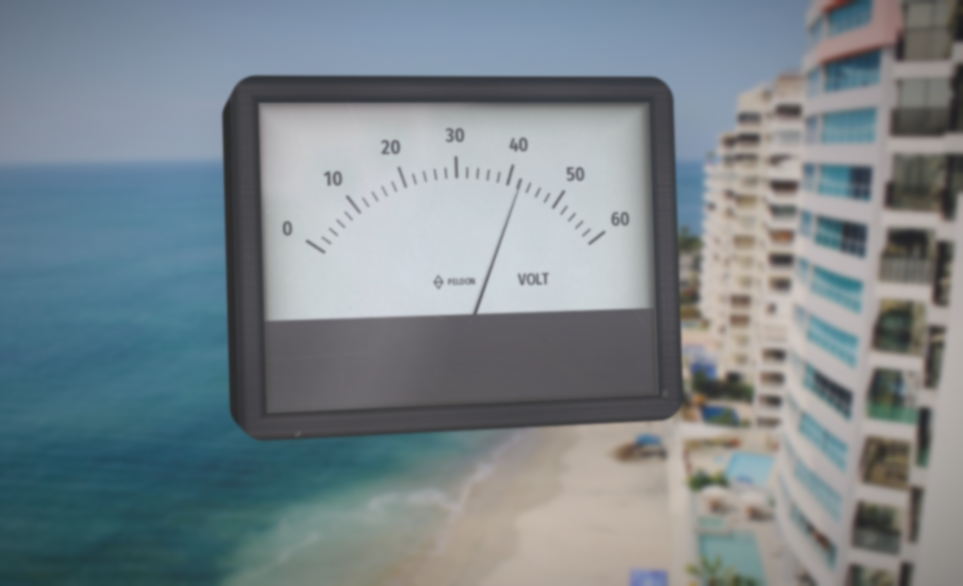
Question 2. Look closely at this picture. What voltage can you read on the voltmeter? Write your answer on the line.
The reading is 42 V
